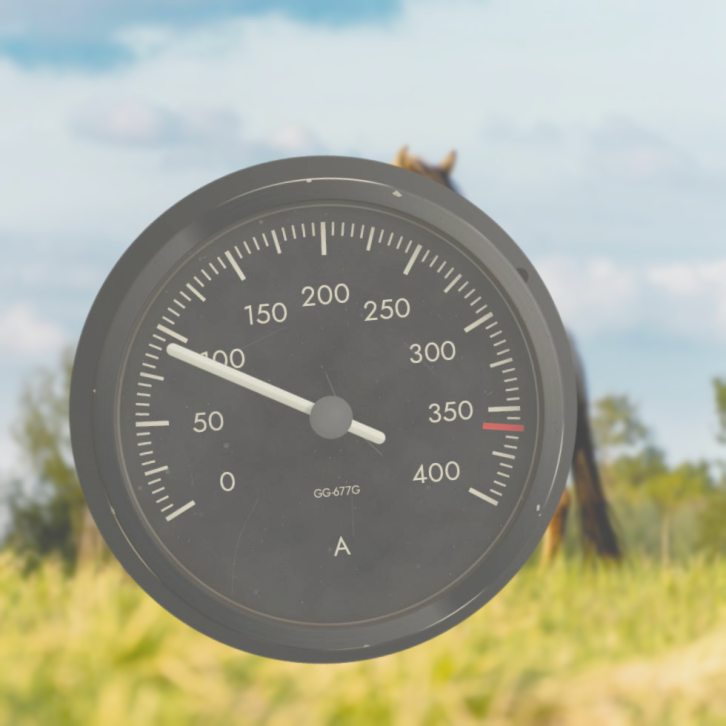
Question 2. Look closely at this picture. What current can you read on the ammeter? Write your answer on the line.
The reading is 92.5 A
